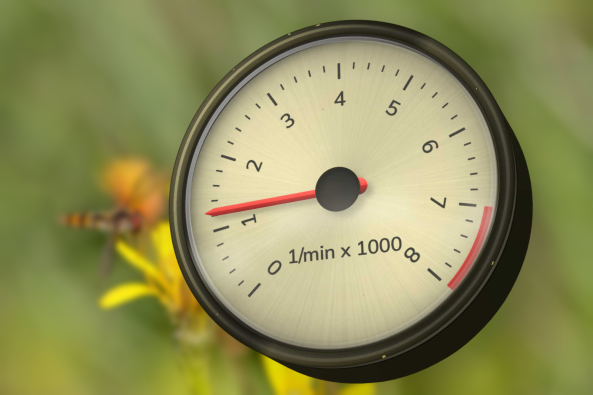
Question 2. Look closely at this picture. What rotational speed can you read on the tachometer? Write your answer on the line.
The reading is 1200 rpm
